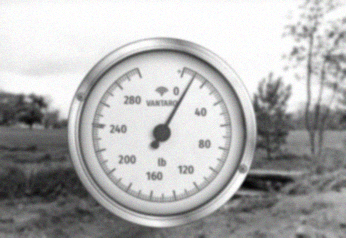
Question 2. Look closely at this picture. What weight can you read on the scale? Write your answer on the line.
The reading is 10 lb
